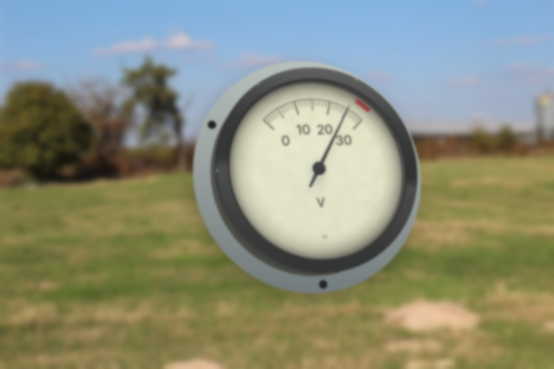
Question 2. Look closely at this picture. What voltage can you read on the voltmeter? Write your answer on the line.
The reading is 25 V
